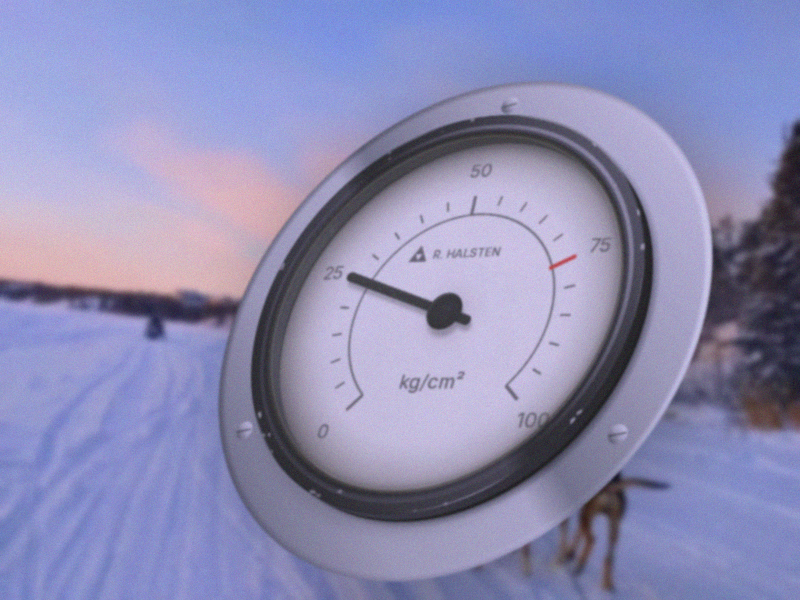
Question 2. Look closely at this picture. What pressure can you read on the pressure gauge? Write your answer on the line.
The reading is 25 kg/cm²
